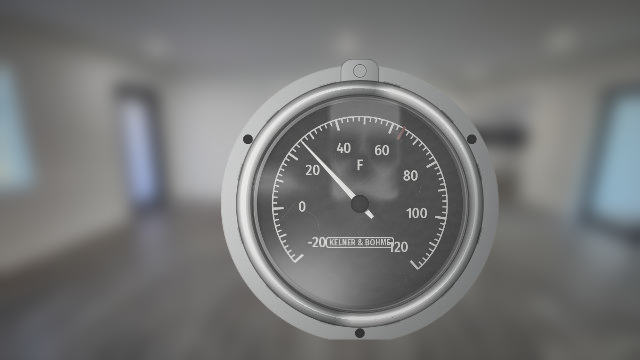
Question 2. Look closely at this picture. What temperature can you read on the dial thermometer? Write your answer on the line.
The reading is 26 °F
